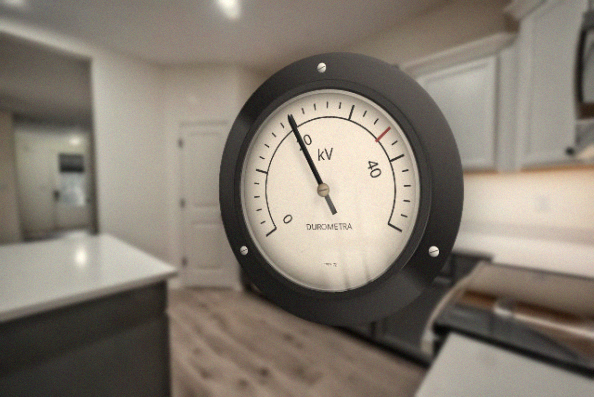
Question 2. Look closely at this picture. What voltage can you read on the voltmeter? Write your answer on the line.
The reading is 20 kV
